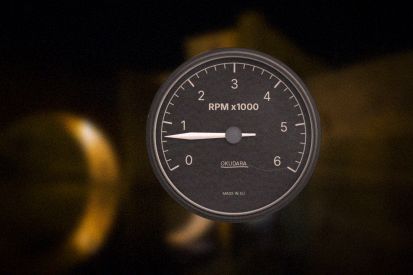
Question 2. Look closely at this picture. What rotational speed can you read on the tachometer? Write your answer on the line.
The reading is 700 rpm
